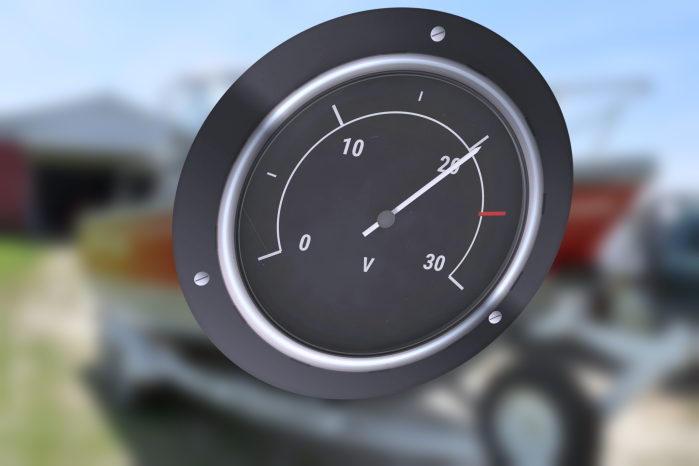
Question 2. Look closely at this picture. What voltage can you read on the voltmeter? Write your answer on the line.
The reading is 20 V
